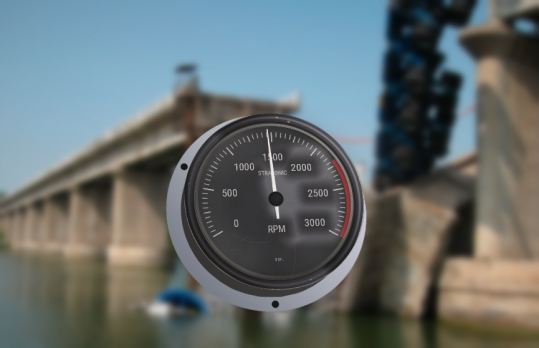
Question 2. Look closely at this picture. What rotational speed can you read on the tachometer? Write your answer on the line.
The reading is 1450 rpm
